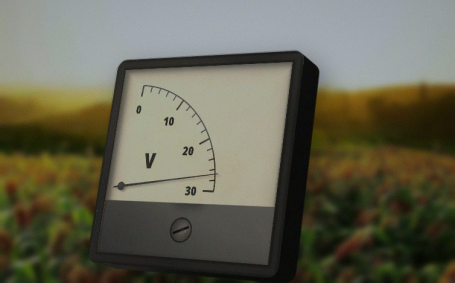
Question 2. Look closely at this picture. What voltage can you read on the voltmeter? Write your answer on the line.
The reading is 27 V
